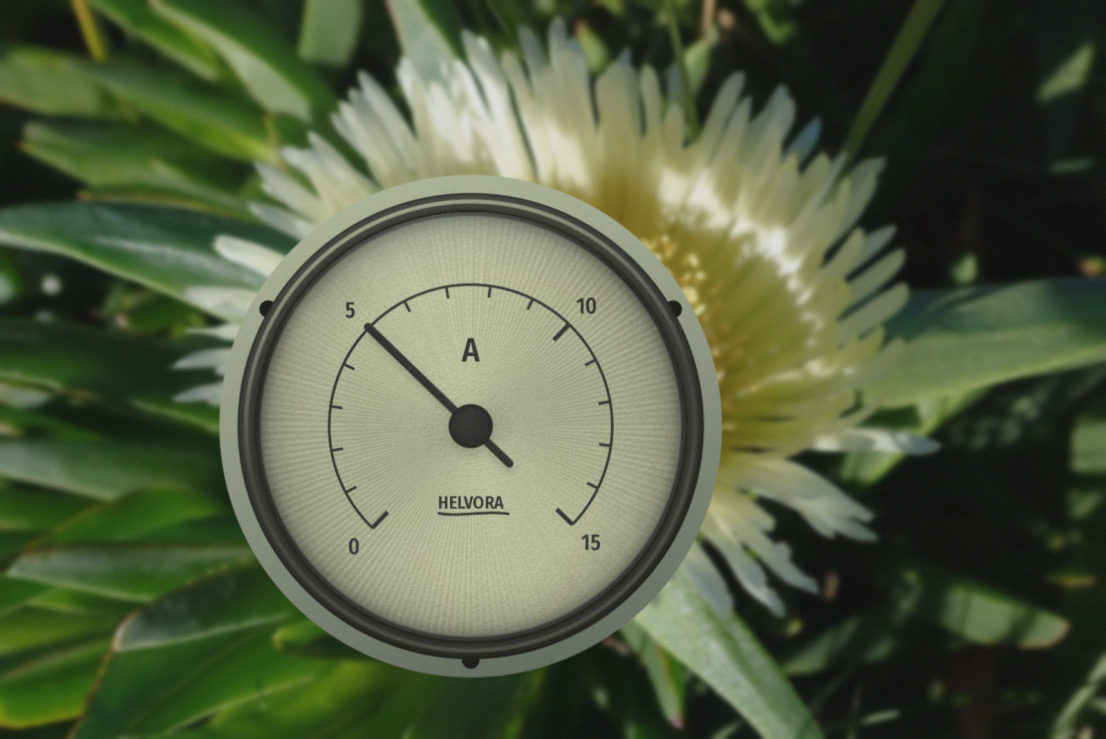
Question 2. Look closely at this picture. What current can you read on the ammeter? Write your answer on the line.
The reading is 5 A
